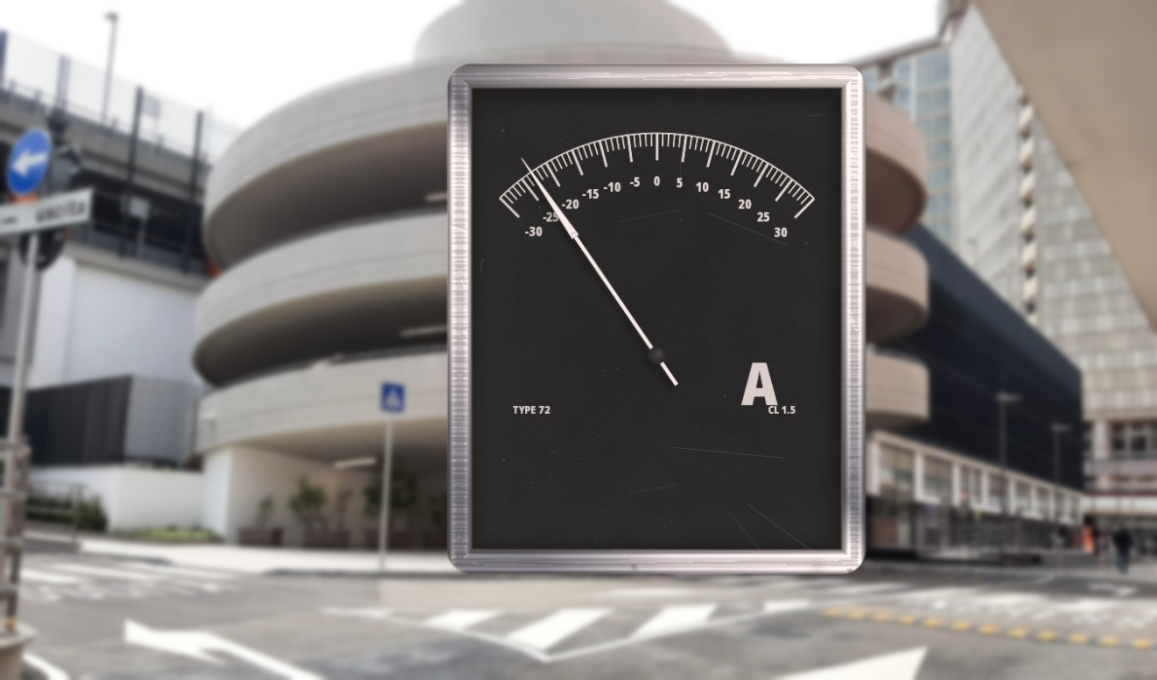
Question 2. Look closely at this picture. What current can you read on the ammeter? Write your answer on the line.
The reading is -23 A
